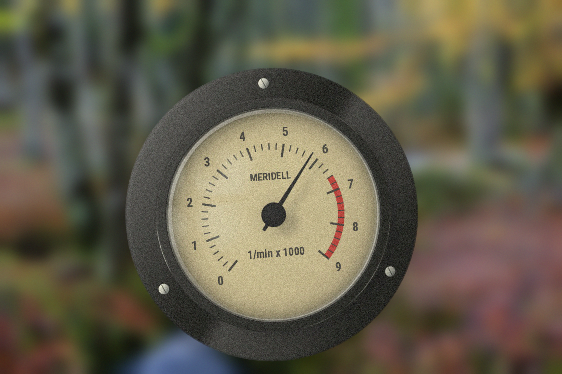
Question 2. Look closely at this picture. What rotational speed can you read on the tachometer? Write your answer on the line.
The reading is 5800 rpm
